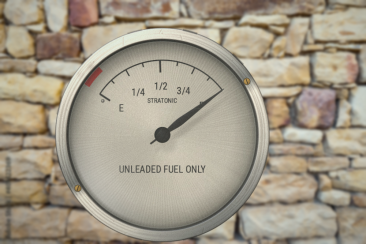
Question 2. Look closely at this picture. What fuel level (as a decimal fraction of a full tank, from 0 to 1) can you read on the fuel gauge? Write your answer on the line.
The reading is 1
